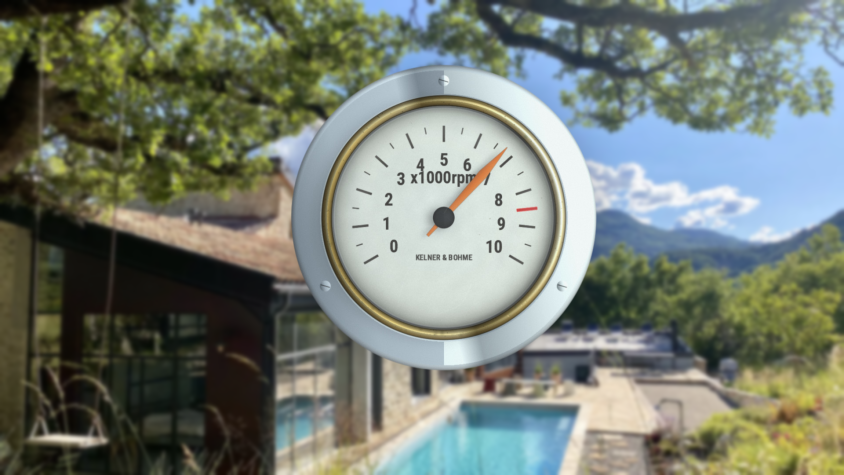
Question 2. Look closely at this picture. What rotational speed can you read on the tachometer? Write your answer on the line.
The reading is 6750 rpm
